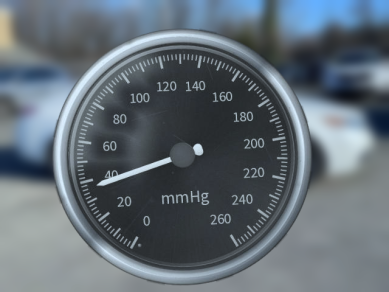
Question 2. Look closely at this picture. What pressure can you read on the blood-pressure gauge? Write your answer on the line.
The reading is 36 mmHg
